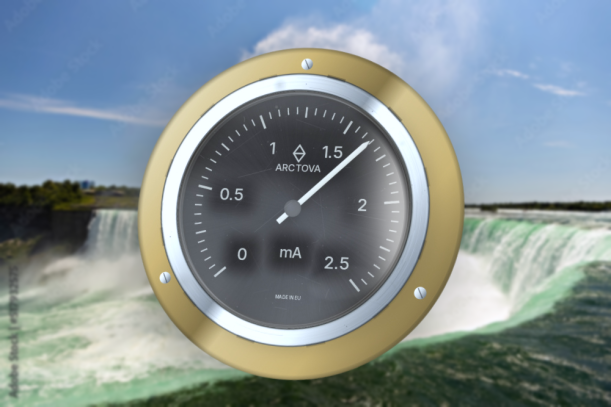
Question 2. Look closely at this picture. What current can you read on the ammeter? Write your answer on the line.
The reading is 1.65 mA
